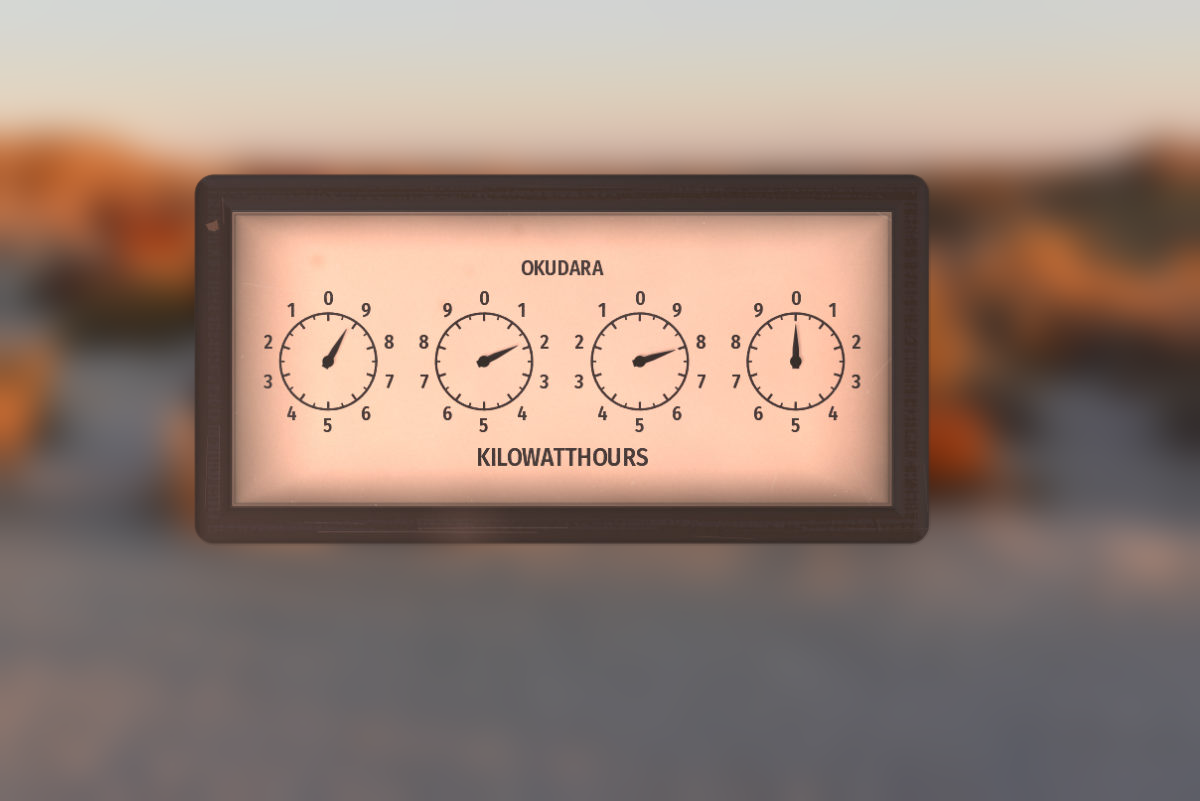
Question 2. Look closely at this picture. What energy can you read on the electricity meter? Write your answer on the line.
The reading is 9180 kWh
